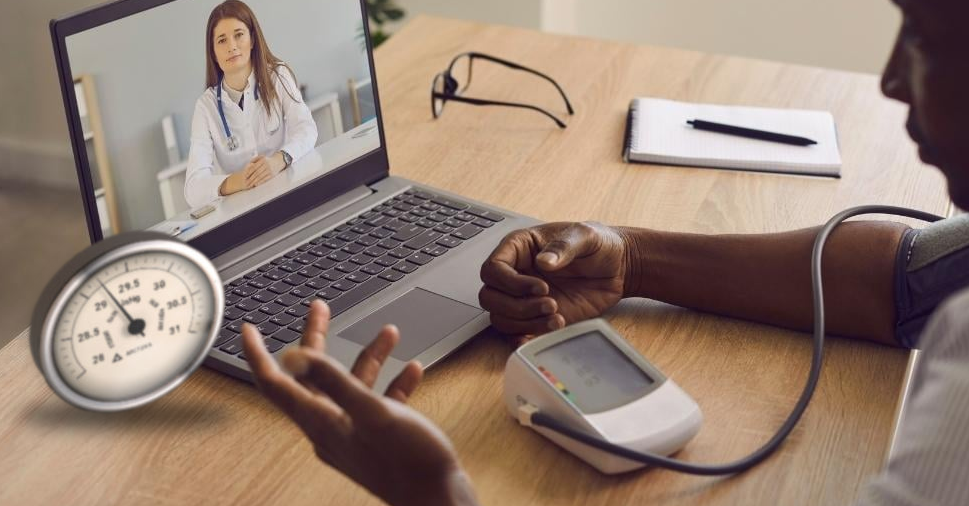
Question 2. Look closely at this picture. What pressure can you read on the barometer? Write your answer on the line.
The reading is 29.2 inHg
